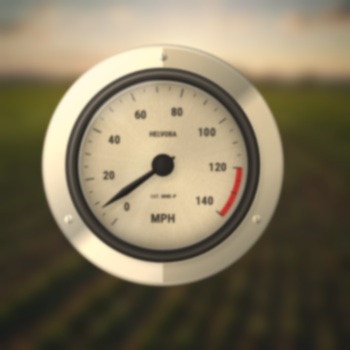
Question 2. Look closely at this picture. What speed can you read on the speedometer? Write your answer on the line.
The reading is 7.5 mph
